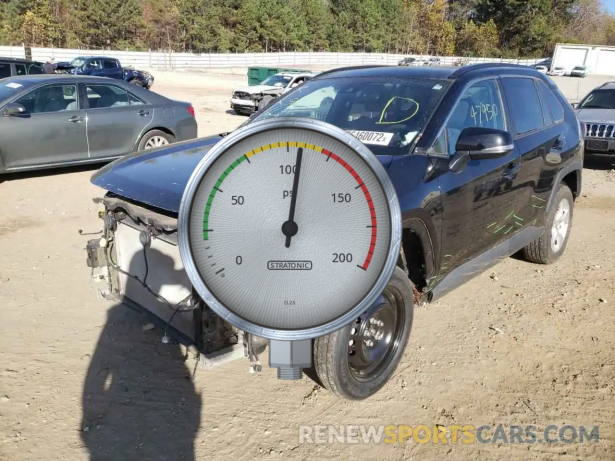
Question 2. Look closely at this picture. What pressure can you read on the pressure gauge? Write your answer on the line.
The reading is 107.5 psi
